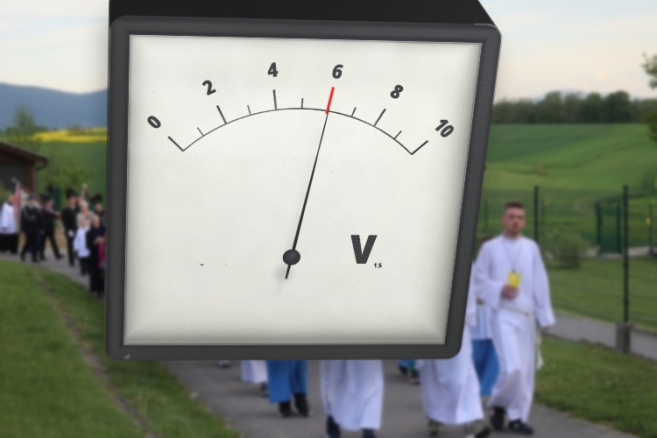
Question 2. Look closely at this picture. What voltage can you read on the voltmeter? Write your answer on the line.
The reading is 6 V
